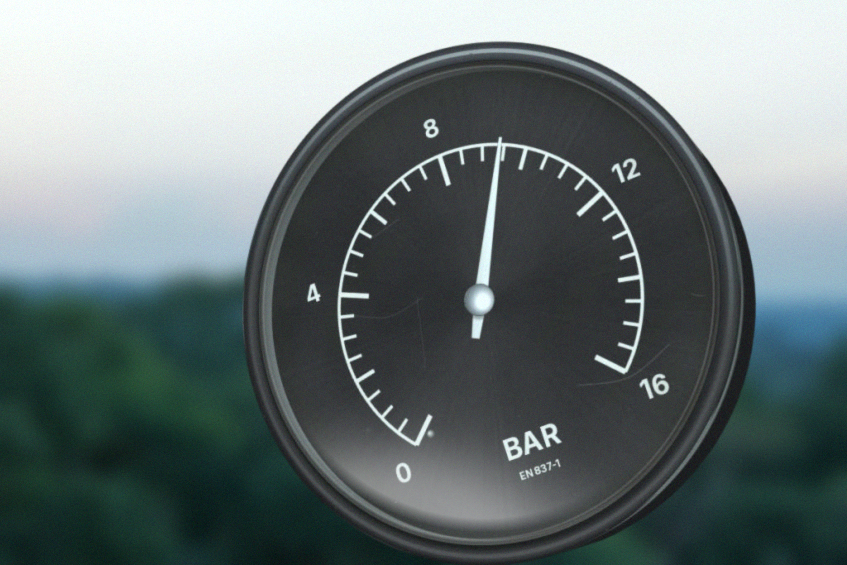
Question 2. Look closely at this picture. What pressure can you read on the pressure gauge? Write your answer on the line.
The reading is 9.5 bar
